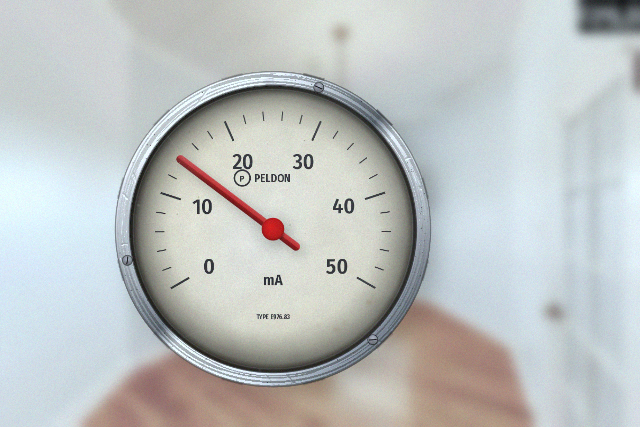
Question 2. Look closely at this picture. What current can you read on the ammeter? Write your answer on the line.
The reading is 14 mA
